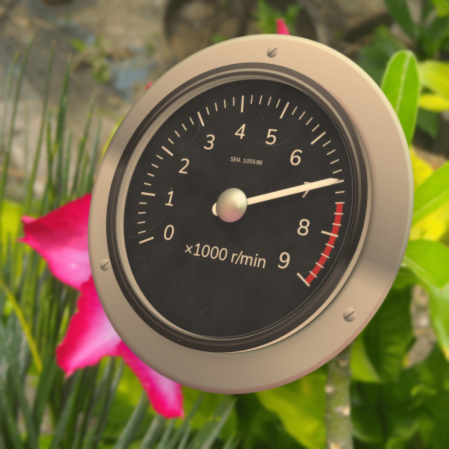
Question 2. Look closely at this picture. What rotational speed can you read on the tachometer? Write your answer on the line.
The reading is 7000 rpm
